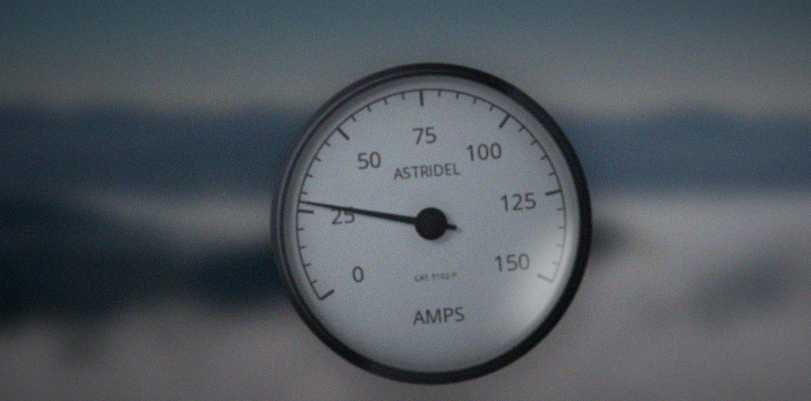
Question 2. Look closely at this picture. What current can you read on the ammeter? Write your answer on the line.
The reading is 27.5 A
